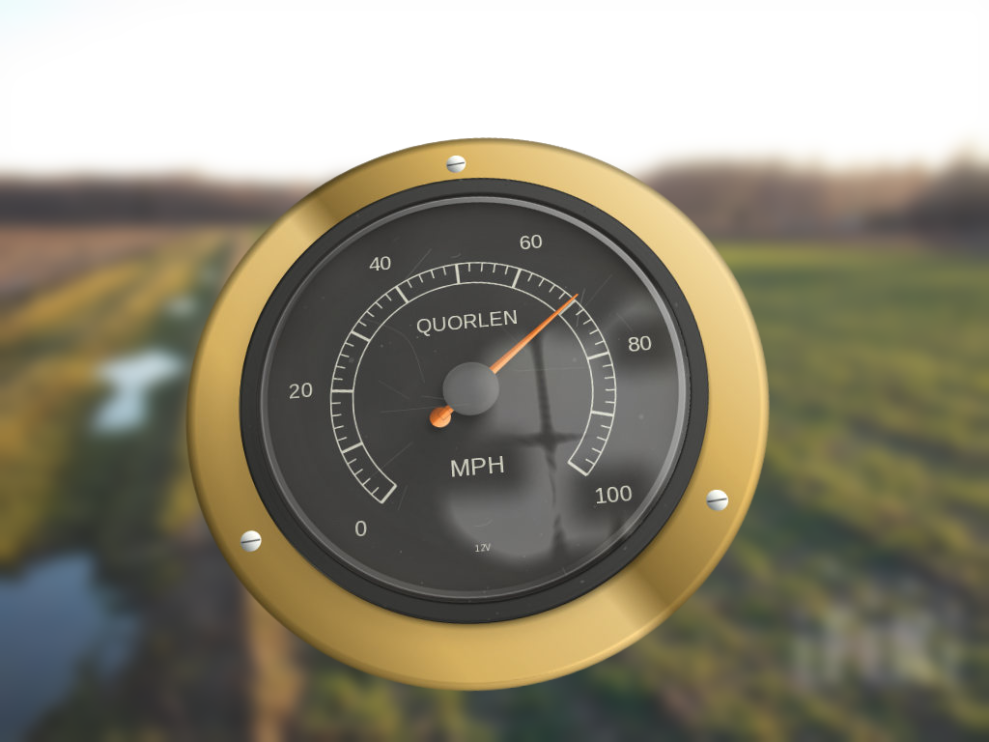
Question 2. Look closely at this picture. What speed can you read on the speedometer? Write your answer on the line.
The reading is 70 mph
